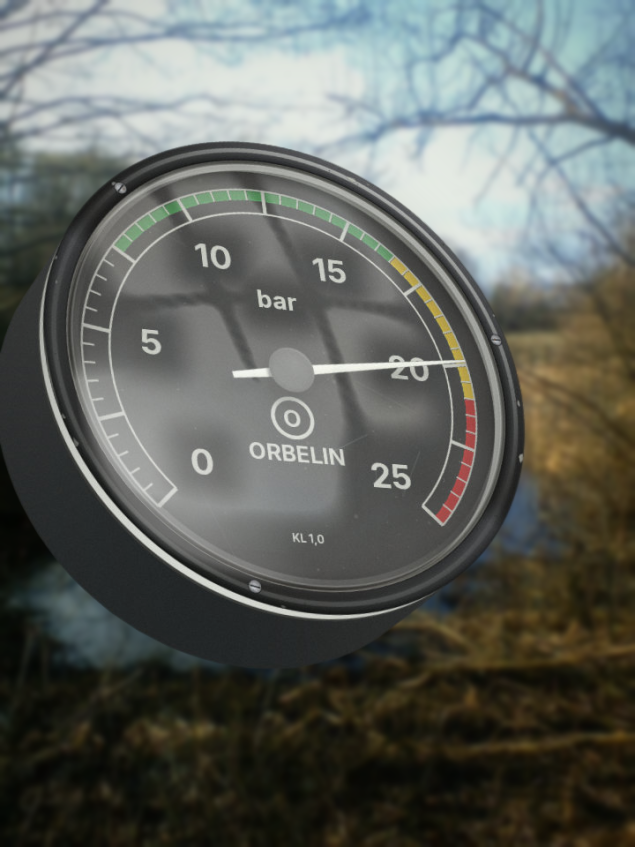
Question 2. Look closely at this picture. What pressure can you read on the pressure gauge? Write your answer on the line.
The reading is 20 bar
